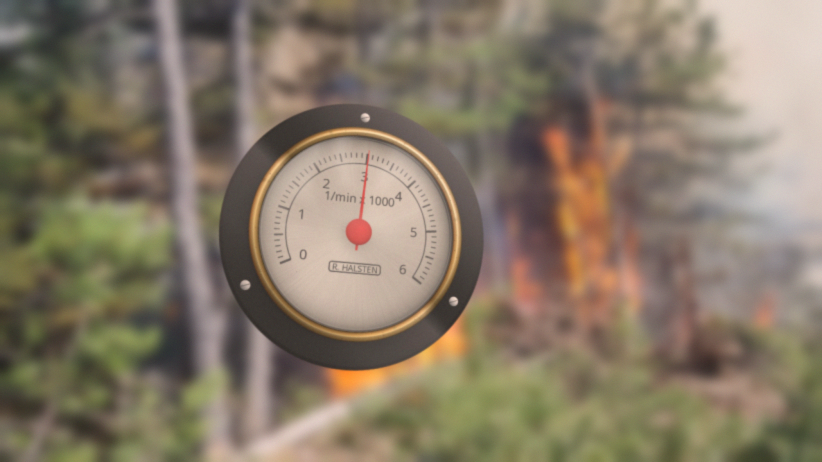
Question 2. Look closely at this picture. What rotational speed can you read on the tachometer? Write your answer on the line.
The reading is 3000 rpm
